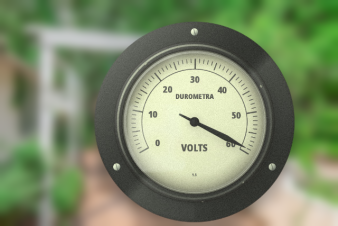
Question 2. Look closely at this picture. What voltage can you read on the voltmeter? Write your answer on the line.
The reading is 59 V
